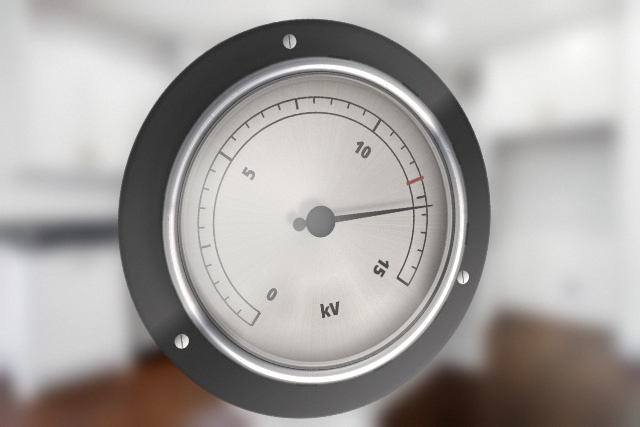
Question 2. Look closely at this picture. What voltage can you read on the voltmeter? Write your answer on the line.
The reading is 12.75 kV
